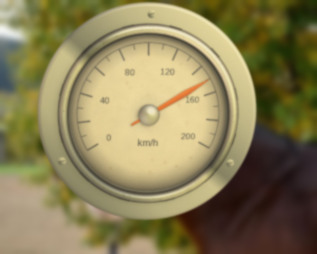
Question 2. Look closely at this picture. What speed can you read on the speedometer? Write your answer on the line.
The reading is 150 km/h
